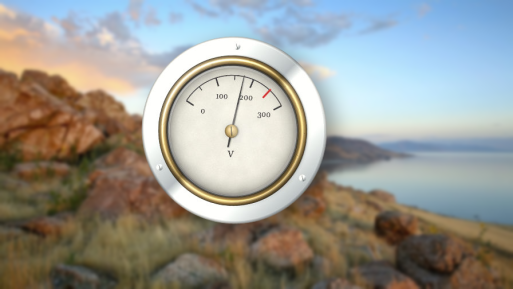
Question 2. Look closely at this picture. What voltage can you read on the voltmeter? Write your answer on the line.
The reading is 175 V
